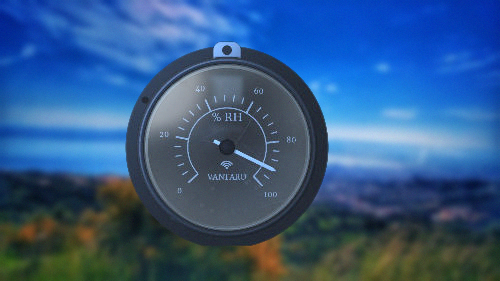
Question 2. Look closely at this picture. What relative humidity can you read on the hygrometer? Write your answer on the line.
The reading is 92 %
